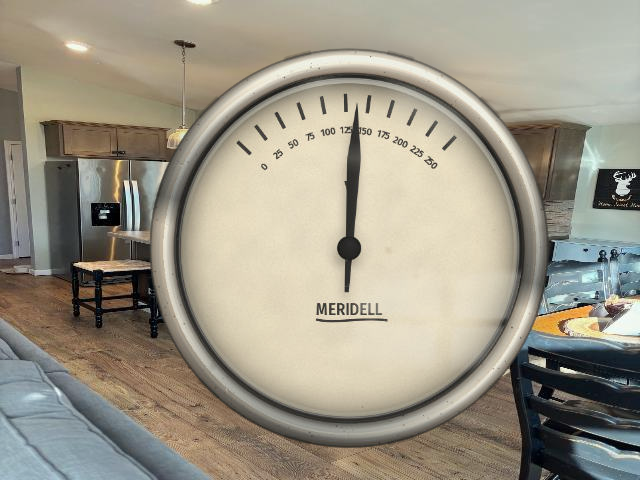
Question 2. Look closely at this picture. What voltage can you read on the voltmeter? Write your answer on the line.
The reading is 137.5 V
